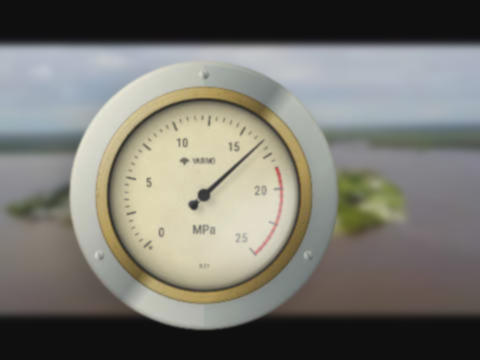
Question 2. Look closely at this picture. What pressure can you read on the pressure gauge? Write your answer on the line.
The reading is 16.5 MPa
